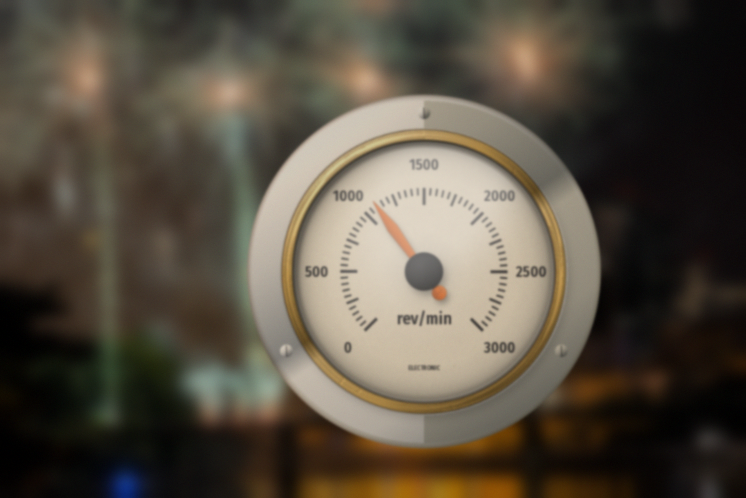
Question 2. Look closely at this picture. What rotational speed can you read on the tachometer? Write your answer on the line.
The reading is 1100 rpm
